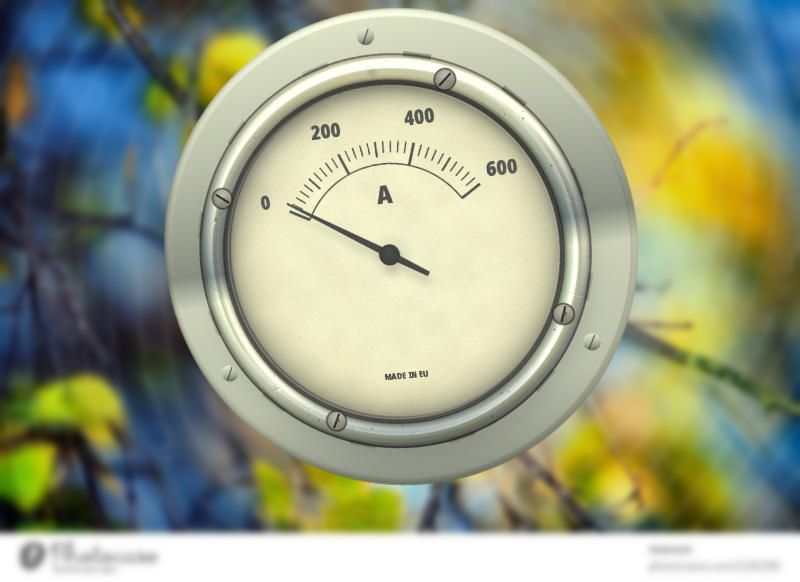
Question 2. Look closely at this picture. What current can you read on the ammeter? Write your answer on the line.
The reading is 20 A
